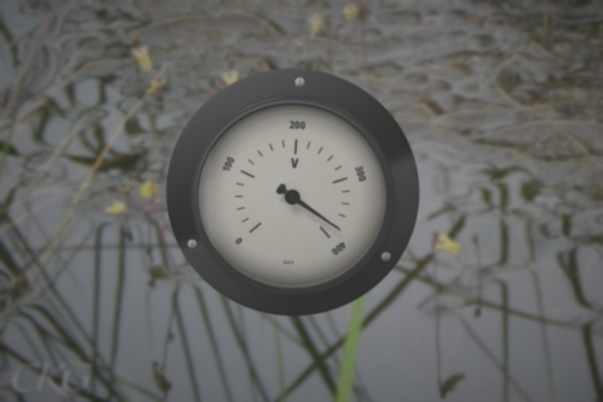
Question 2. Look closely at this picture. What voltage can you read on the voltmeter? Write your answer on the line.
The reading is 380 V
